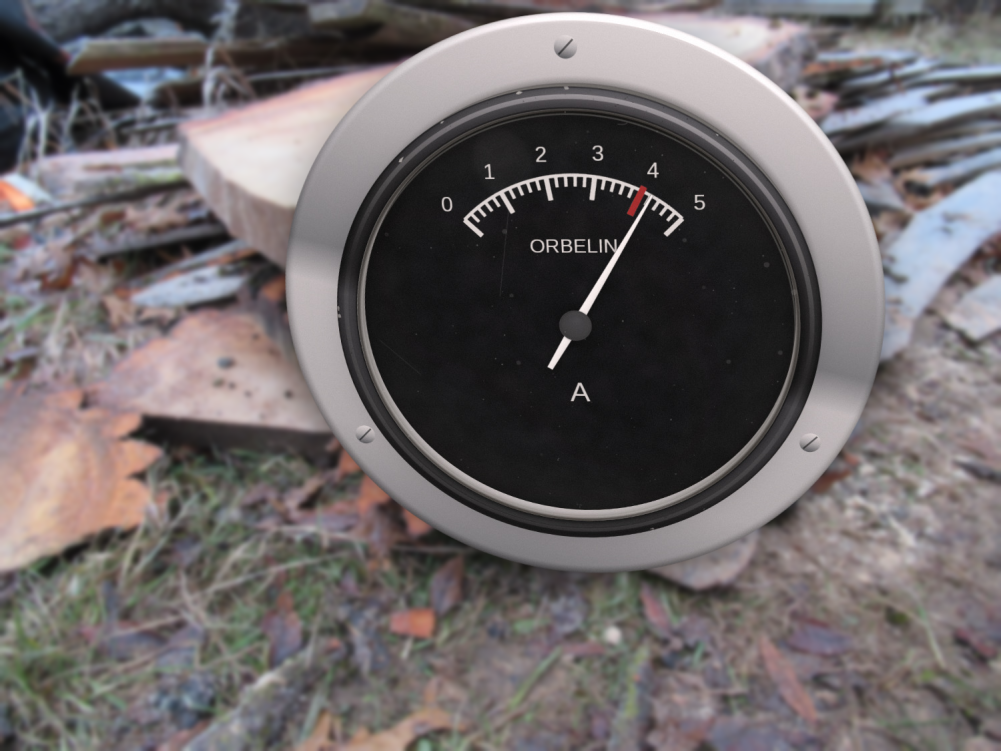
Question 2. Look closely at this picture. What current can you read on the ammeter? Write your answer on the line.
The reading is 4.2 A
